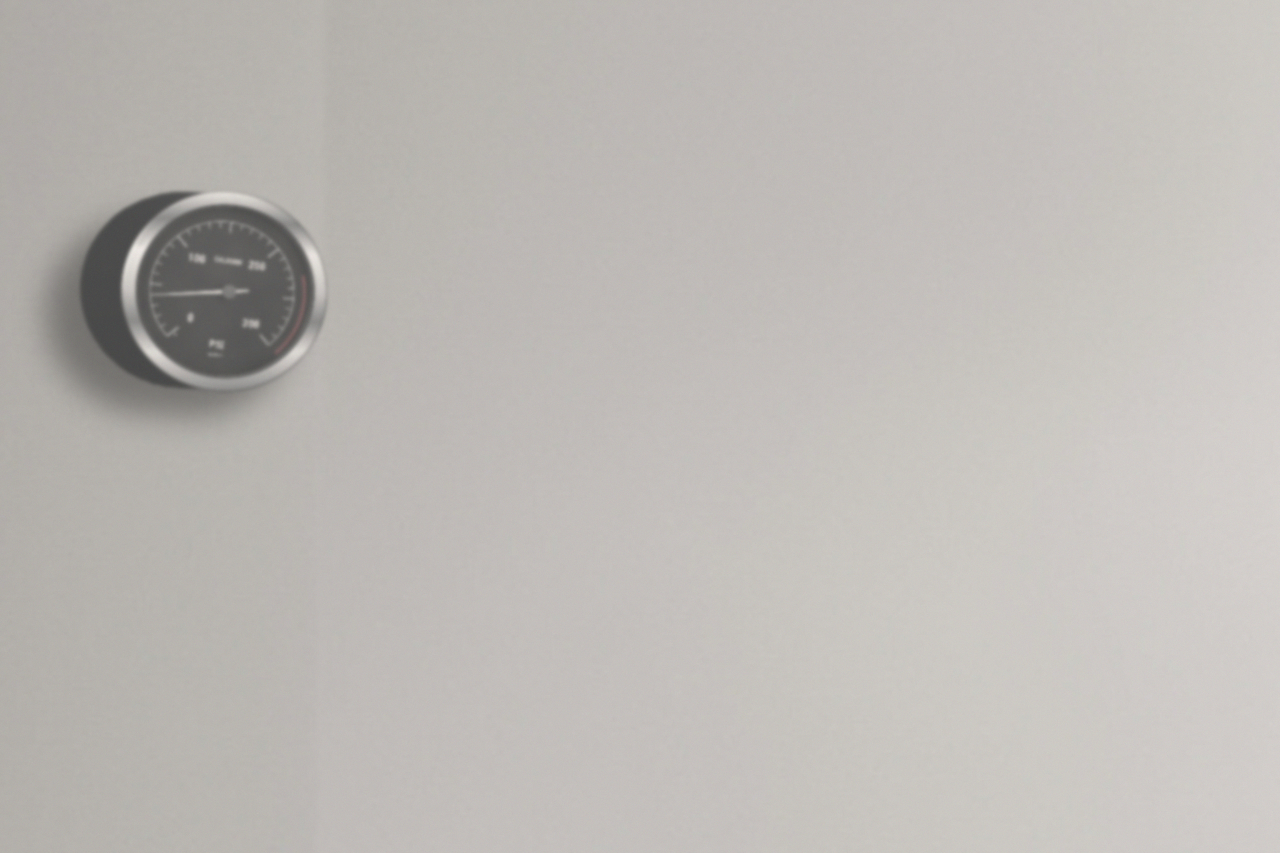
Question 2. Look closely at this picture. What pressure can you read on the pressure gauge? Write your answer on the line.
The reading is 40 psi
